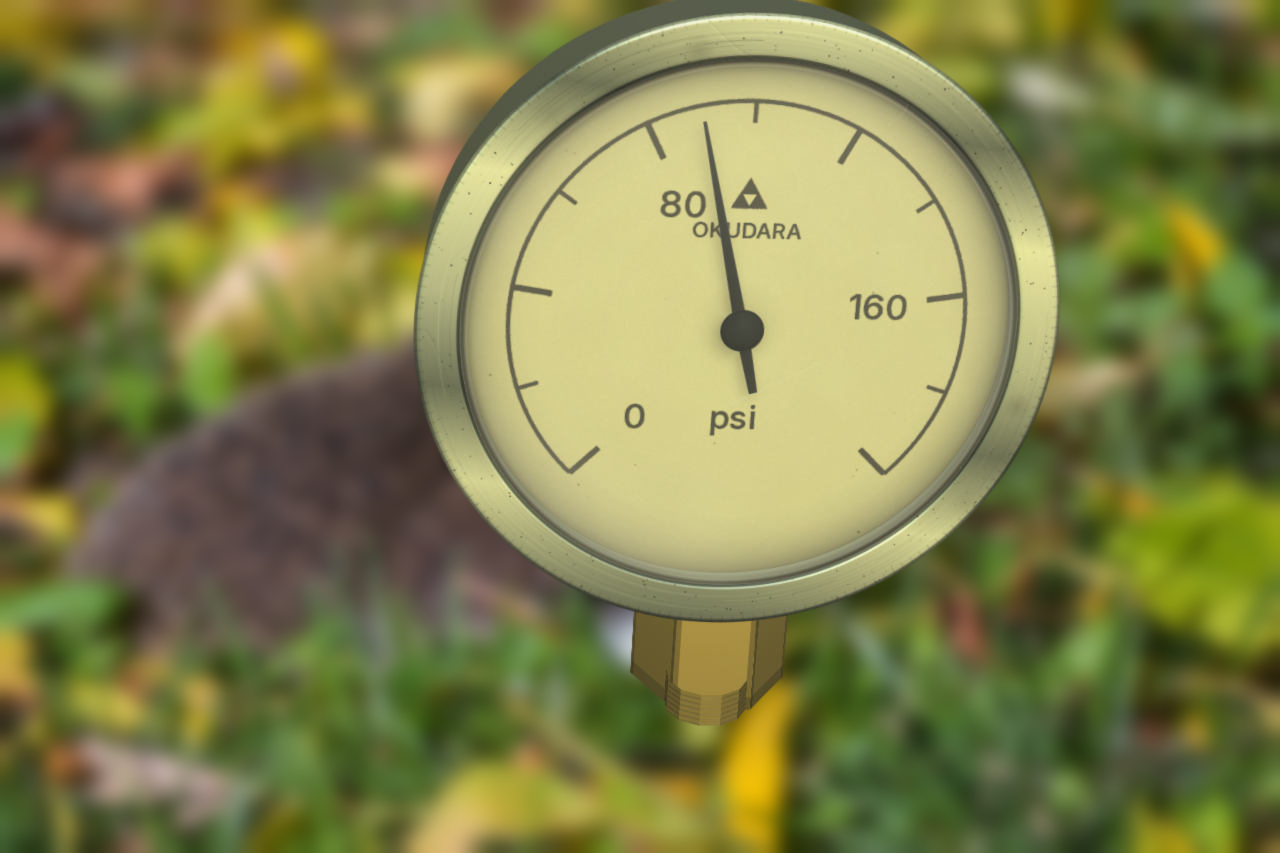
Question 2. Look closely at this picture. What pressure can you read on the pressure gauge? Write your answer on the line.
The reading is 90 psi
